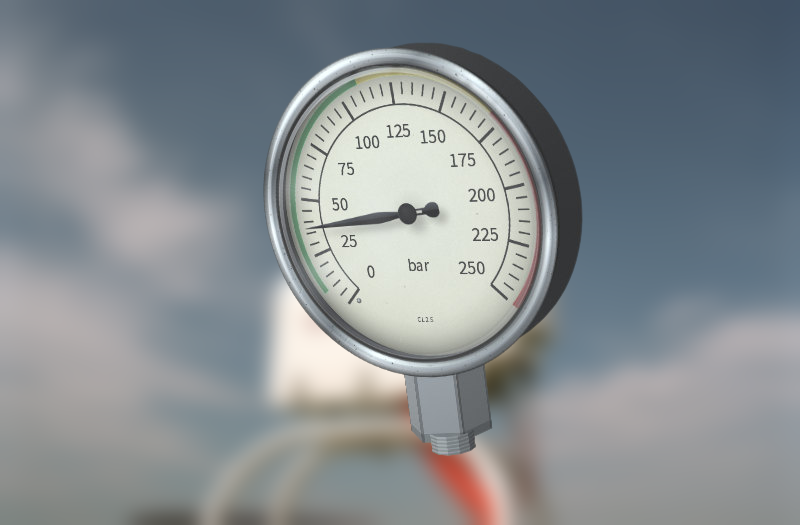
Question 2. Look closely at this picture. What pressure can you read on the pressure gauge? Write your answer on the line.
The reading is 37.5 bar
